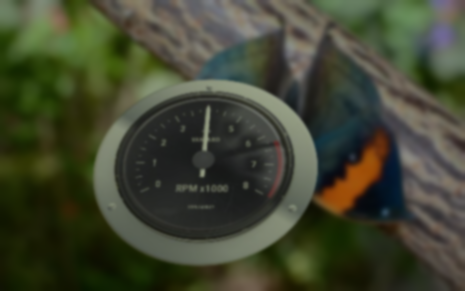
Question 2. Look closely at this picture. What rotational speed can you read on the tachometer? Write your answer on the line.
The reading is 4000 rpm
